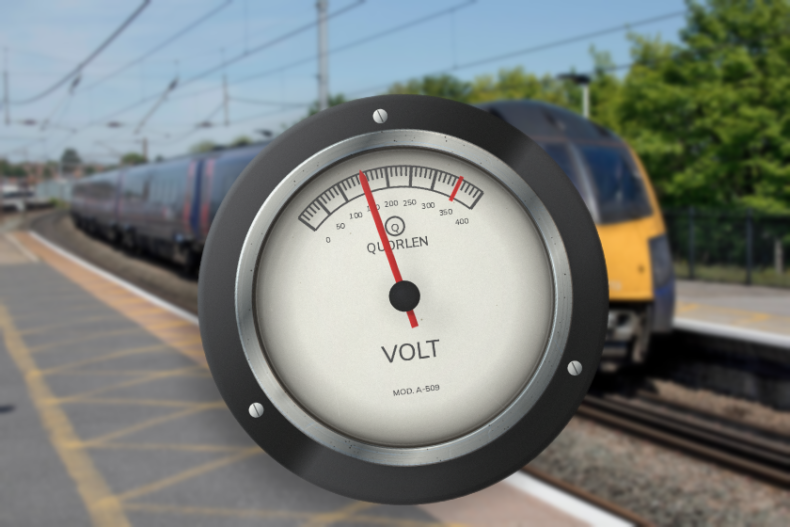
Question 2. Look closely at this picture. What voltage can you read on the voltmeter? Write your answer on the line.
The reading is 150 V
